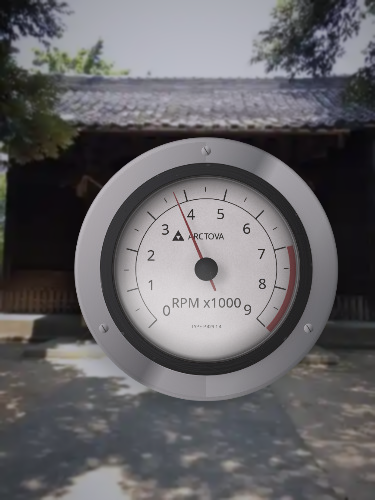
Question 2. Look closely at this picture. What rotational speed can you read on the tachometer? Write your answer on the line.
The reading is 3750 rpm
